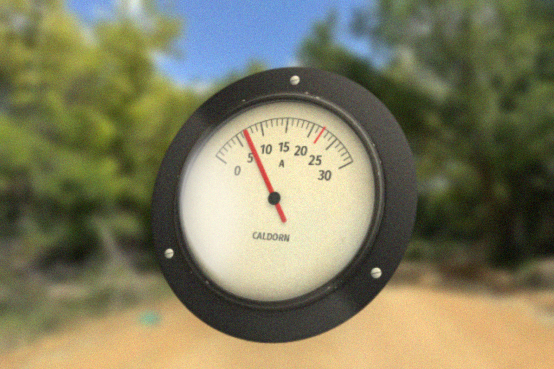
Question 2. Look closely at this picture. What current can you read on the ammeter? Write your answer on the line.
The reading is 7 A
